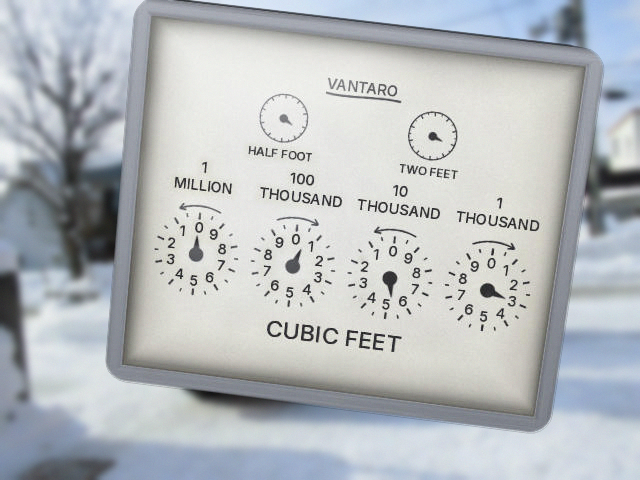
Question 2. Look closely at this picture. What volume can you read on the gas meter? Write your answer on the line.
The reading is 5300 ft³
